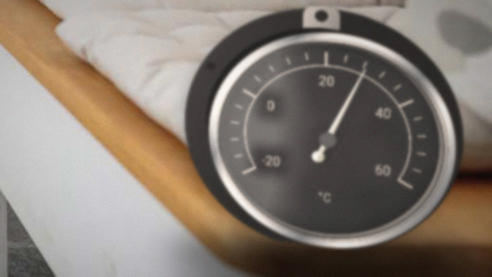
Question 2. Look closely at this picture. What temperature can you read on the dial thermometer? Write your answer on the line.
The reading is 28 °C
